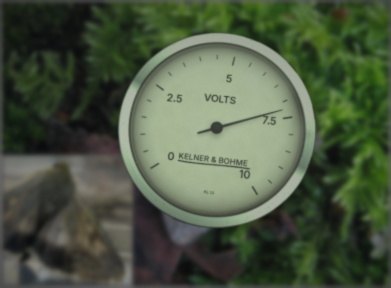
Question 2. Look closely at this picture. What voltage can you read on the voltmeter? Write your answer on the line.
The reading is 7.25 V
